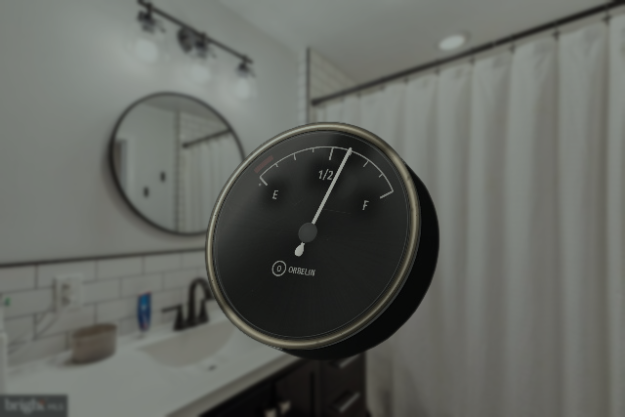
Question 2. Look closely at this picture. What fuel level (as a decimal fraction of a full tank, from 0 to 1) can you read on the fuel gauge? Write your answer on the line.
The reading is 0.625
